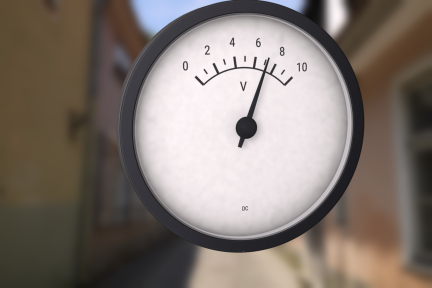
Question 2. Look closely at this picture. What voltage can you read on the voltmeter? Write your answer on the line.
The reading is 7 V
